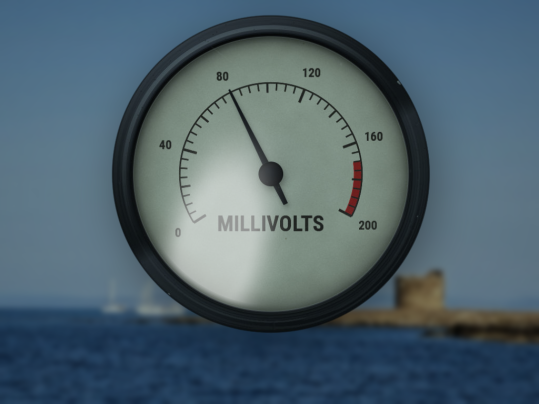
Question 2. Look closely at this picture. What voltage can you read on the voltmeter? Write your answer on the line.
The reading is 80 mV
